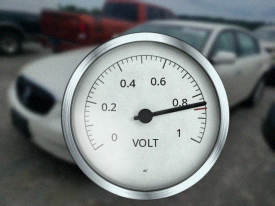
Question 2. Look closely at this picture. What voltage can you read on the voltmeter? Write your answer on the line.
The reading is 0.84 V
